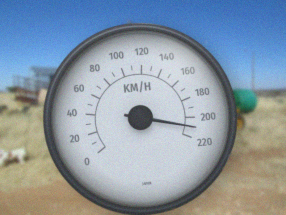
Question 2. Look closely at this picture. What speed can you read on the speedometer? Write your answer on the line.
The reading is 210 km/h
